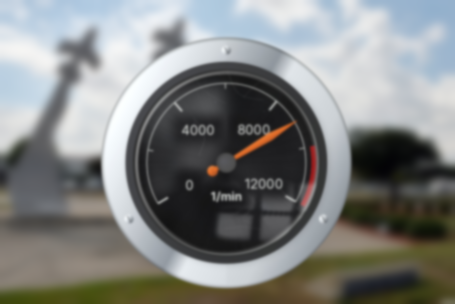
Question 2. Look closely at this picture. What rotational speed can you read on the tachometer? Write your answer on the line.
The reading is 9000 rpm
